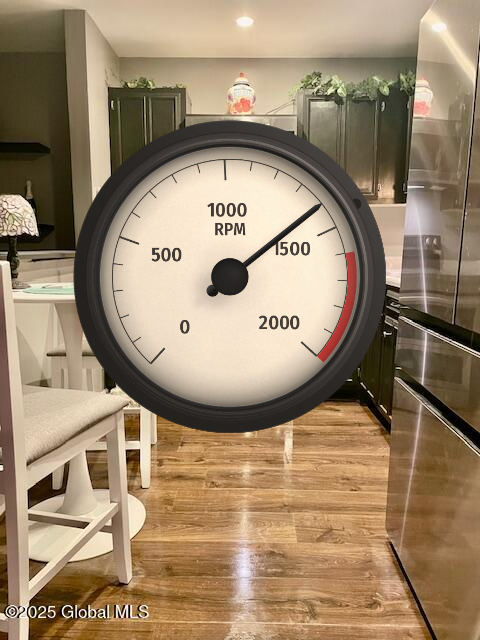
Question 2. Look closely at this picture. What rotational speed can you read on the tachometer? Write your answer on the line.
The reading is 1400 rpm
